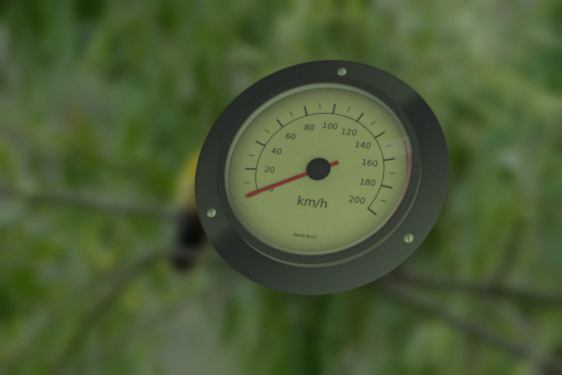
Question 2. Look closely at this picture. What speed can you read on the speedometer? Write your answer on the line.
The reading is 0 km/h
